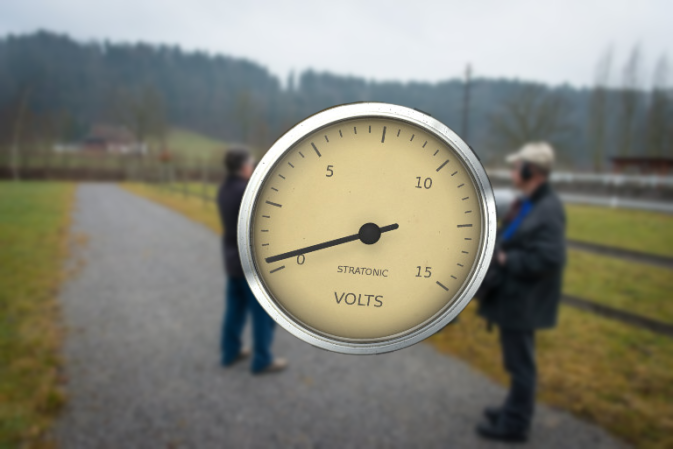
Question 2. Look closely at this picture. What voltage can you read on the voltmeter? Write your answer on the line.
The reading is 0.5 V
